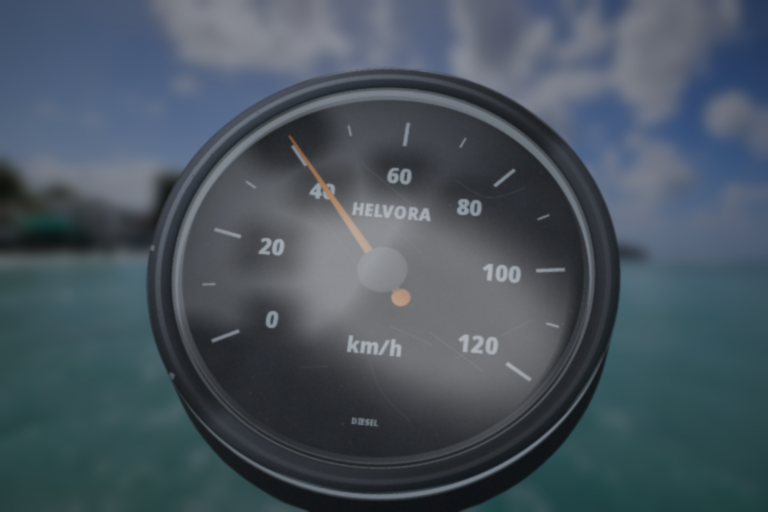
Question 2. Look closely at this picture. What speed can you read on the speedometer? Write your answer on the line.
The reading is 40 km/h
